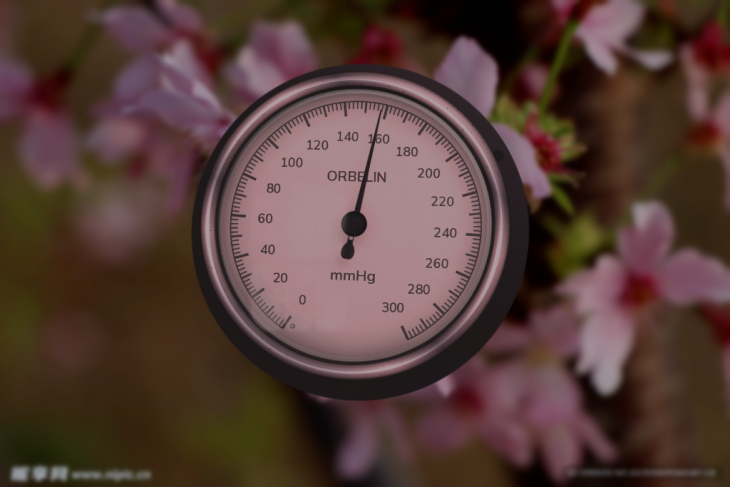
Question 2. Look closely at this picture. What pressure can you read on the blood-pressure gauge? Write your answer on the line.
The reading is 158 mmHg
